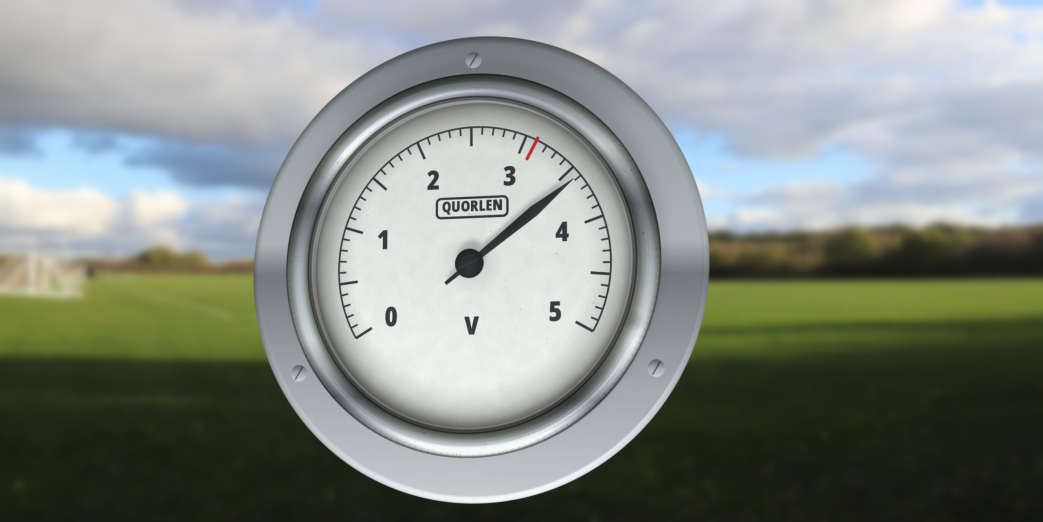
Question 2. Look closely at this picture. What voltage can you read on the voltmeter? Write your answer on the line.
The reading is 3.6 V
